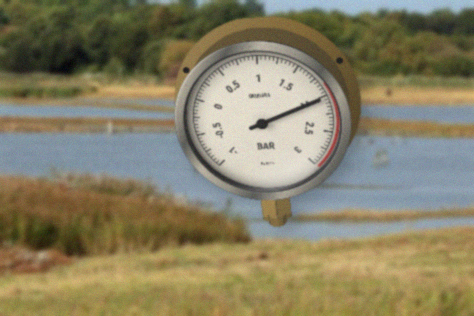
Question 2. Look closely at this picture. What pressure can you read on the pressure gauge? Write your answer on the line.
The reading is 2 bar
